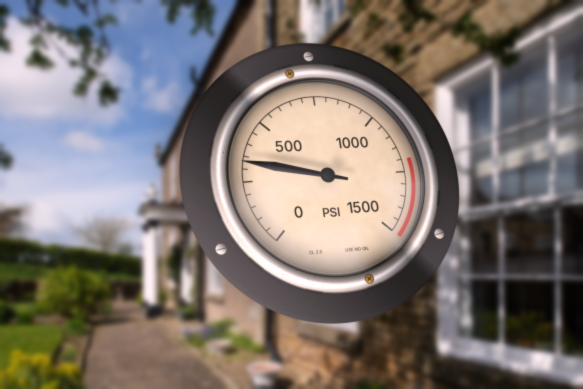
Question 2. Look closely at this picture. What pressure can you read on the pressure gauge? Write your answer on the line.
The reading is 325 psi
